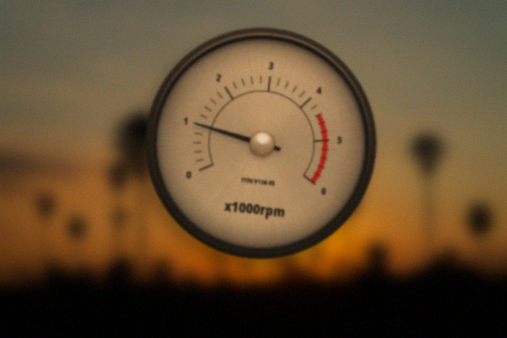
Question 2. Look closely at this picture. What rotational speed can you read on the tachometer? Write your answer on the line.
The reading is 1000 rpm
